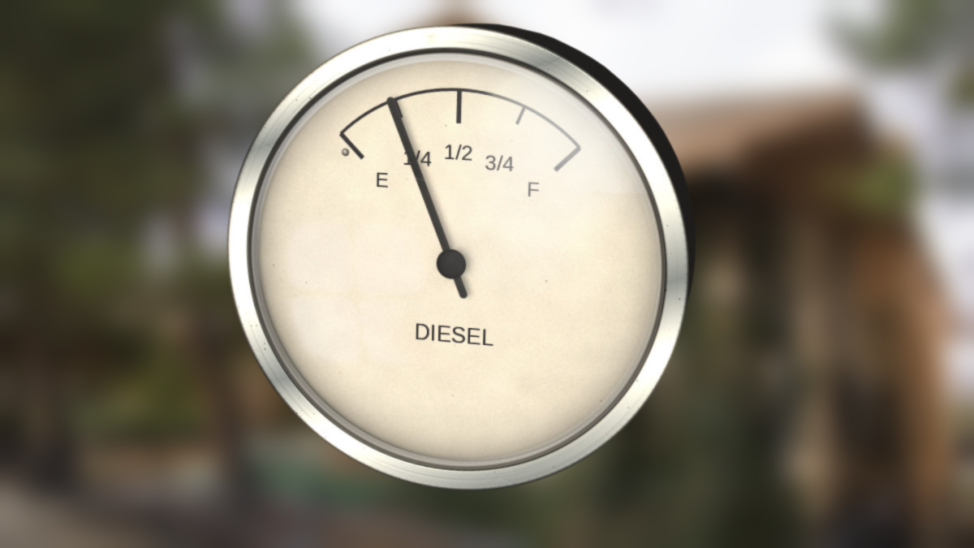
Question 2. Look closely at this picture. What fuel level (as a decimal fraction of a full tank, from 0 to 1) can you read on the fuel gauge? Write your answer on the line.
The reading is 0.25
